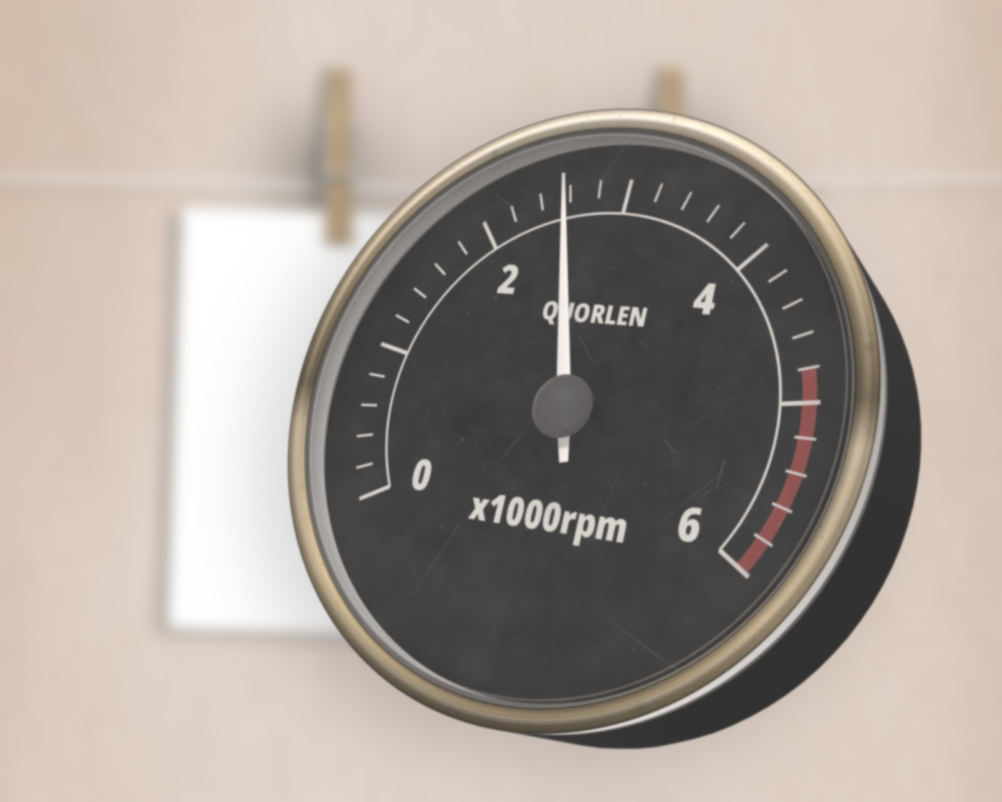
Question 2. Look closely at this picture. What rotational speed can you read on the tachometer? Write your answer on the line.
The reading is 2600 rpm
